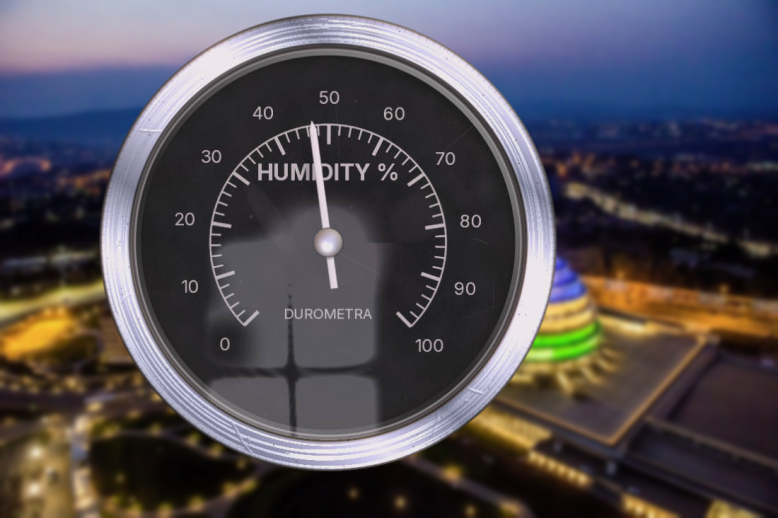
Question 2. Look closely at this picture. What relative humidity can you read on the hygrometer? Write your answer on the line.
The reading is 47 %
